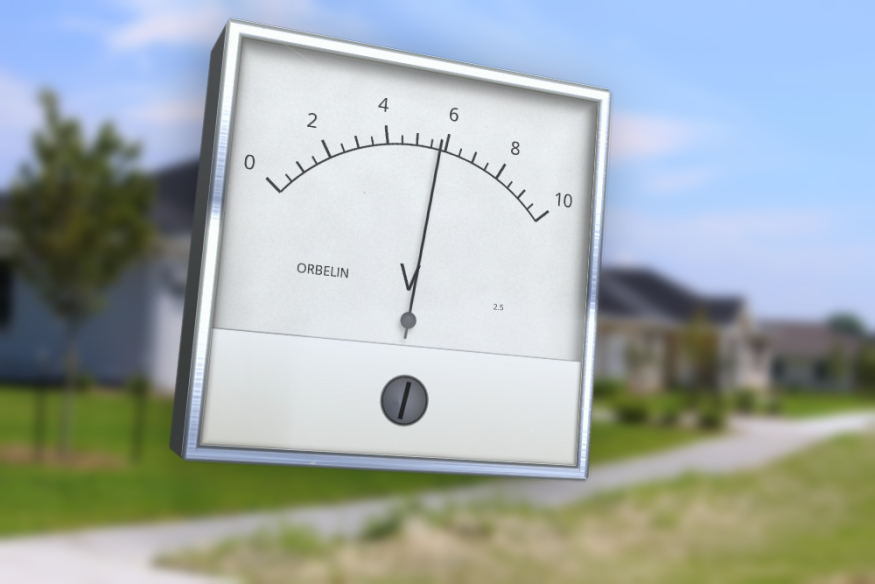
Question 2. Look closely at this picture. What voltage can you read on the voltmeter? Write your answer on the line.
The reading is 5.75 V
